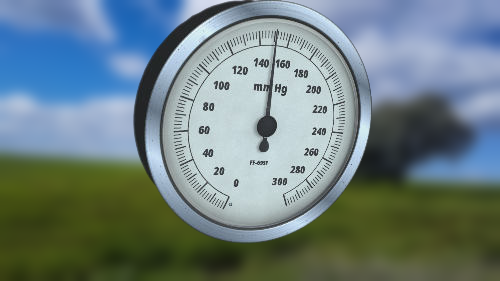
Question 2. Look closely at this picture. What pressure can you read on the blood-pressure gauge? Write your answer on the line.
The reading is 150 mmHg
